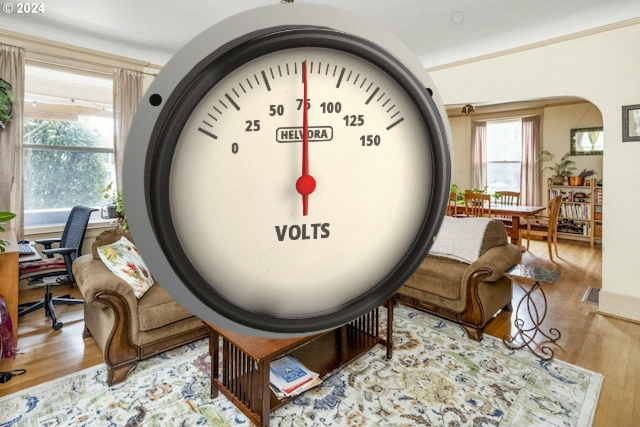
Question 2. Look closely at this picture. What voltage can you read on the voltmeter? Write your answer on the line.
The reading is 75 V
